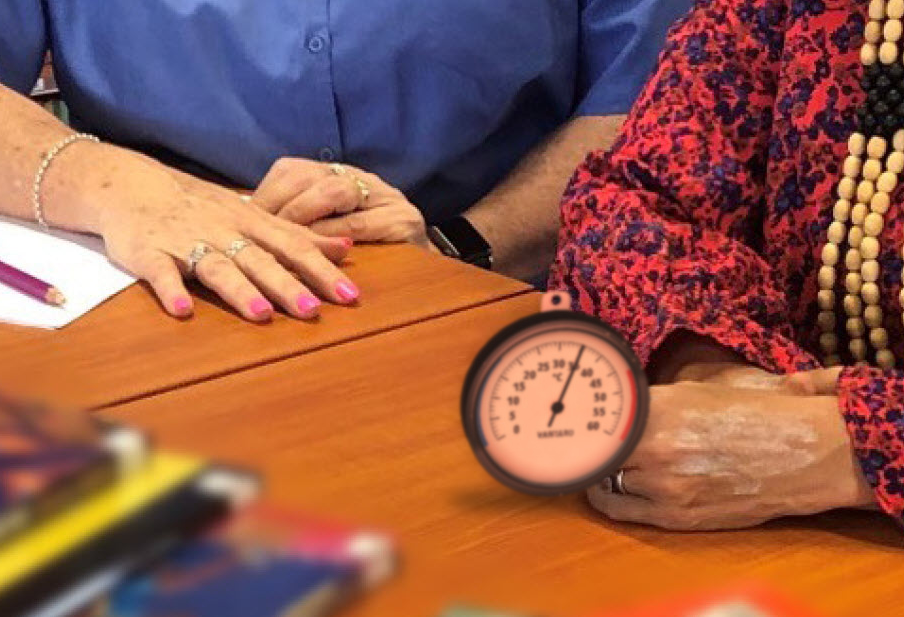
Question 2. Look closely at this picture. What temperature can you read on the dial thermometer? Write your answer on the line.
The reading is 35 °C
